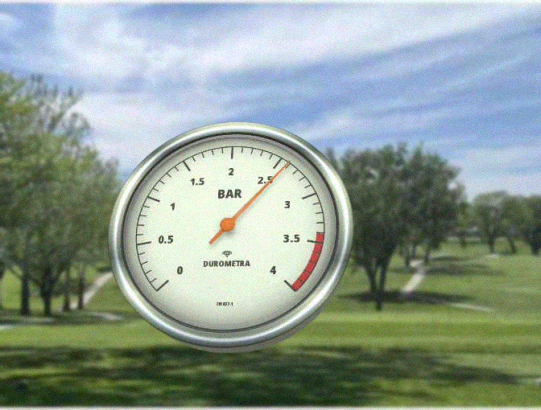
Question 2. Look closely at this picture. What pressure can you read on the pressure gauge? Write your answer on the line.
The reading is 2.6 bar
